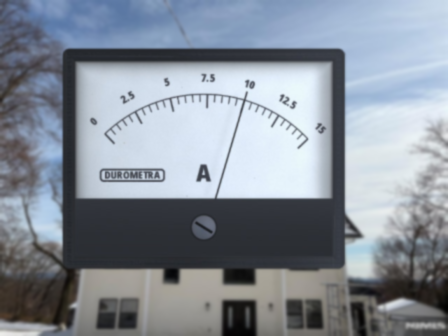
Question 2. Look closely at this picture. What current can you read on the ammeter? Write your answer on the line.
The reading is 10 A
